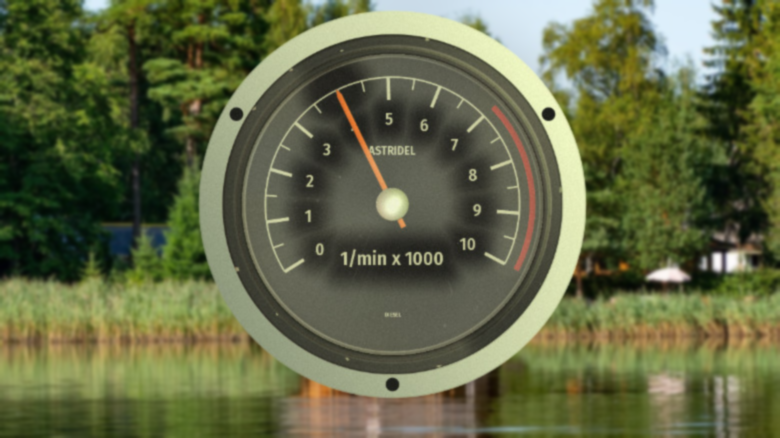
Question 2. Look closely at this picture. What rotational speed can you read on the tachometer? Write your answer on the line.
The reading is 4000 rpm
